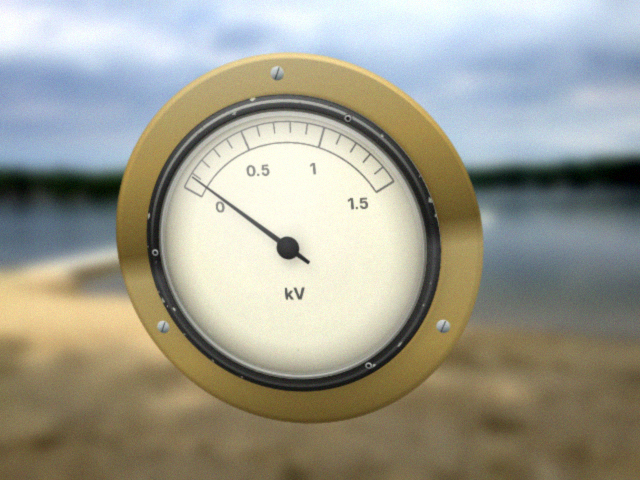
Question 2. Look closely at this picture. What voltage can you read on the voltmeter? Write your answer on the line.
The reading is 0.1 kV
